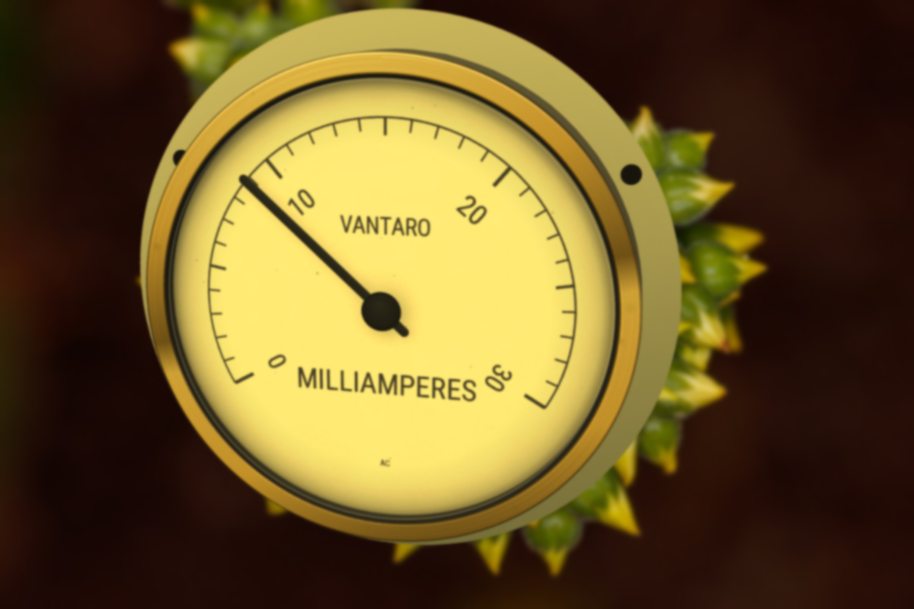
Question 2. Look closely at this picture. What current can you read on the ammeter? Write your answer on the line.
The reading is 9 mA
